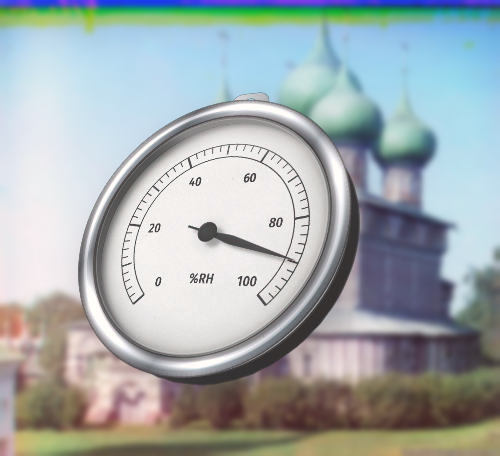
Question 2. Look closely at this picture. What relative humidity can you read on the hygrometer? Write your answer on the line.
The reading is 90 %
